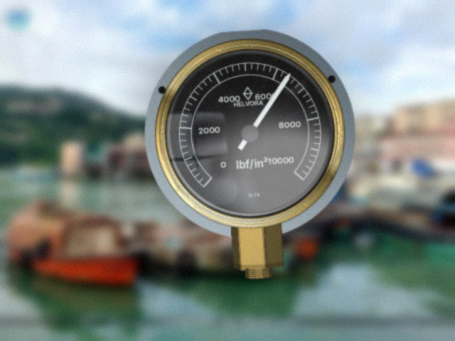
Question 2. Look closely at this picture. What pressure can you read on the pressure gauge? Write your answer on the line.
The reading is 6400 psi
